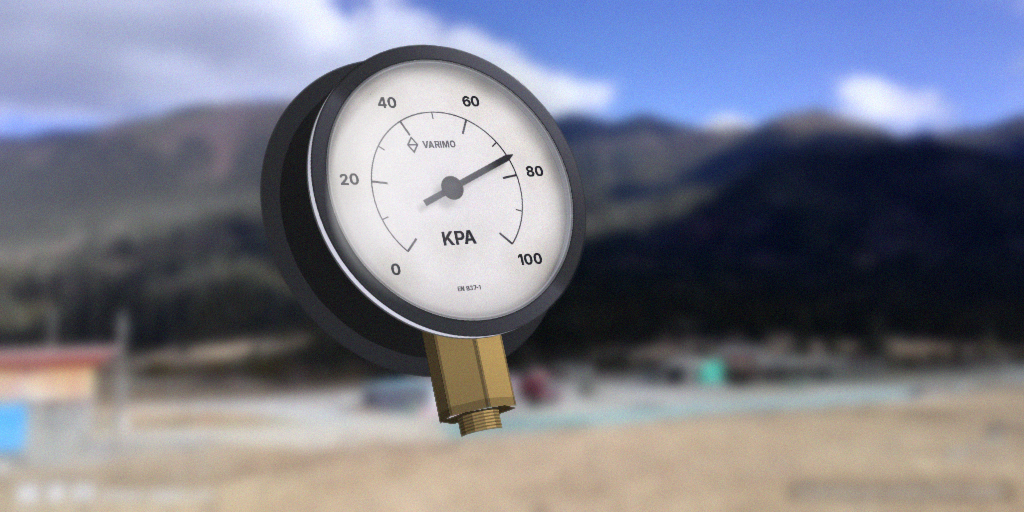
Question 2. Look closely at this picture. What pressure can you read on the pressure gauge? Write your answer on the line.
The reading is 75 kPa
